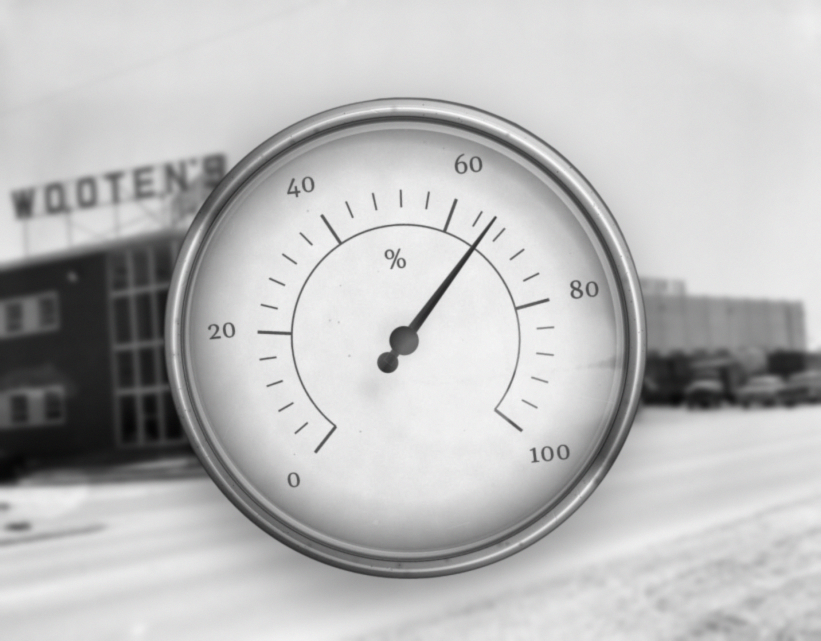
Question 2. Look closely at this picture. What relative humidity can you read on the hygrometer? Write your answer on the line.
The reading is 66 %
